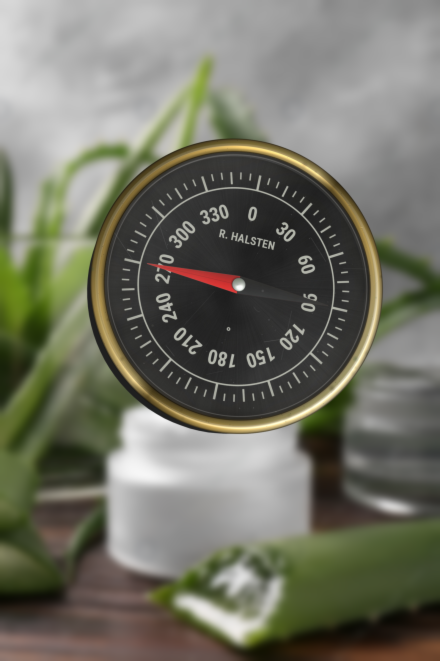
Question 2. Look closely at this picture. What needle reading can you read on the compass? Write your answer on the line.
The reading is 270 °
